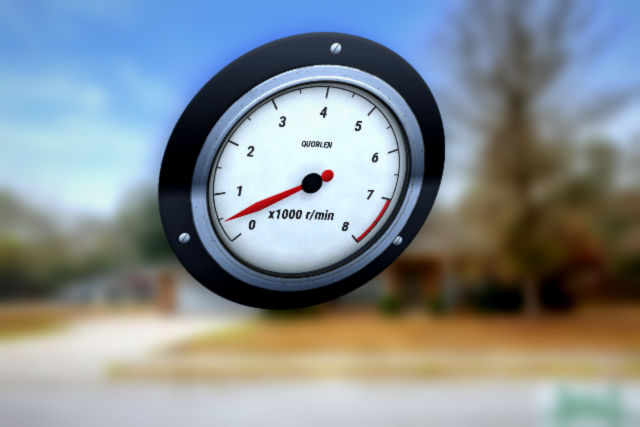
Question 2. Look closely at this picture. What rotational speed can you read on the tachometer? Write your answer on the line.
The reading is 500 rpm
